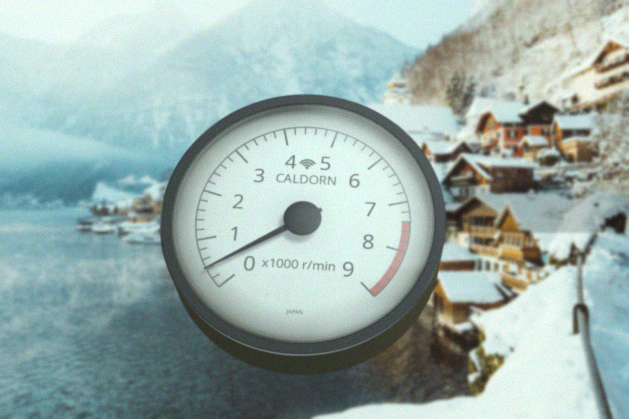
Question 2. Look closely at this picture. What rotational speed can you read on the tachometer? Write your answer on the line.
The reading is 400 rpm
